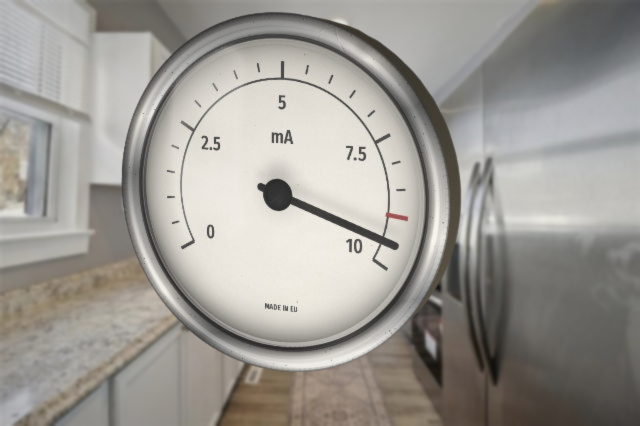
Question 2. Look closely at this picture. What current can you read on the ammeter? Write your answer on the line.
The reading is 9.5 mA
